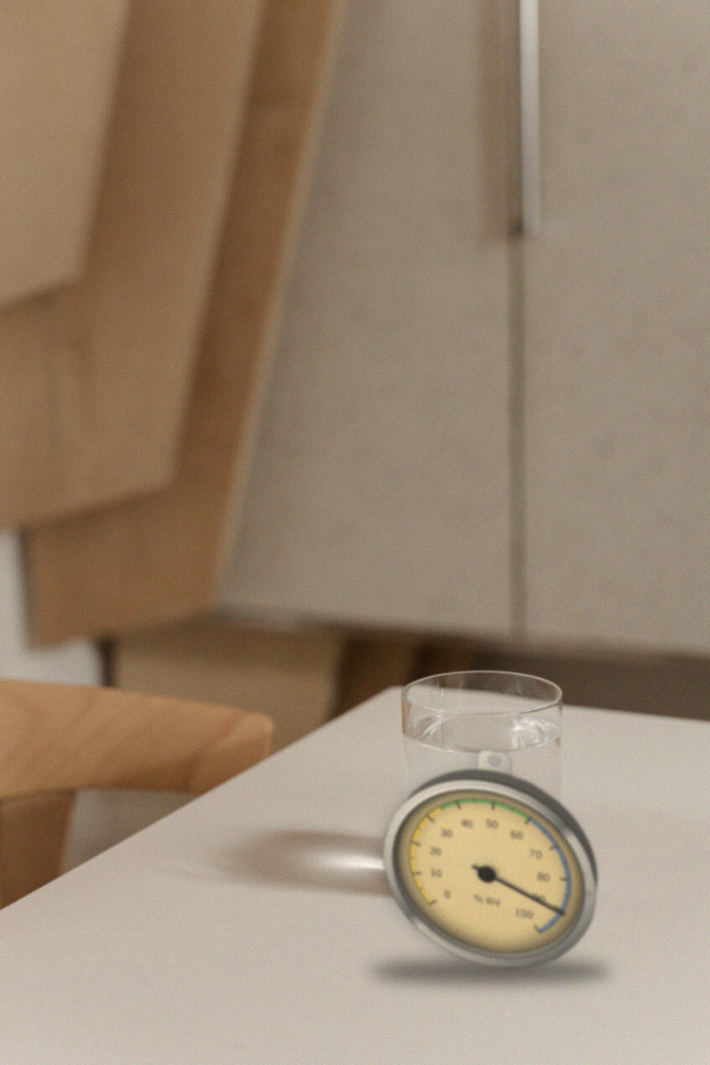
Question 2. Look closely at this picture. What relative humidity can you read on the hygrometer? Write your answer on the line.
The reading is 90 %
